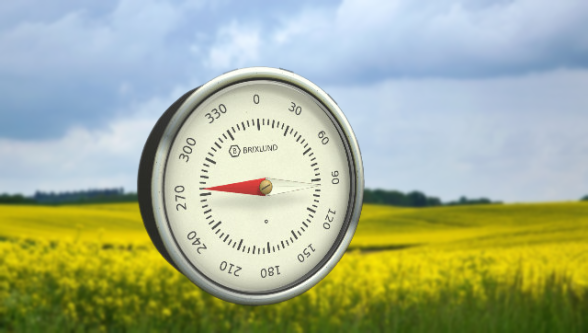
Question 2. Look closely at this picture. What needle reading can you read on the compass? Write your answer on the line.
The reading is 275 °
